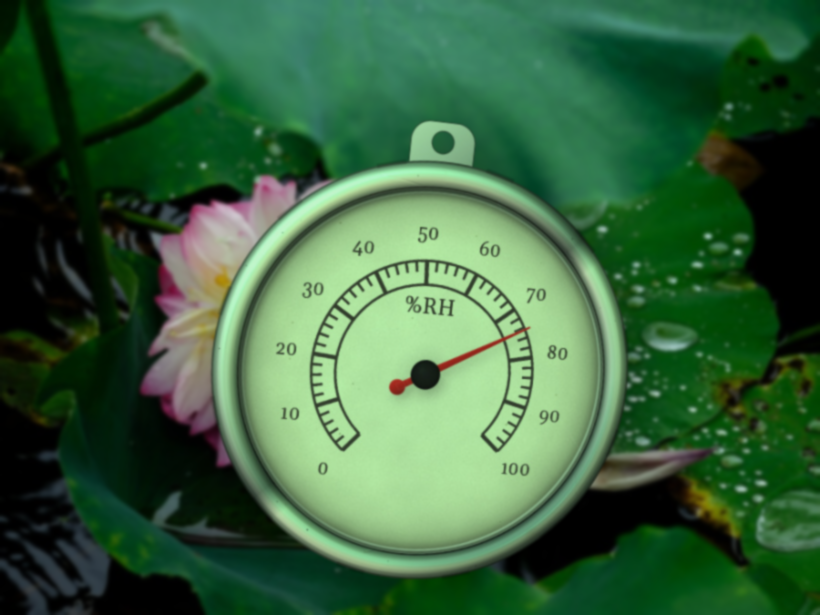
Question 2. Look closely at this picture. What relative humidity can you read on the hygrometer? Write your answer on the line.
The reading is 74 %
